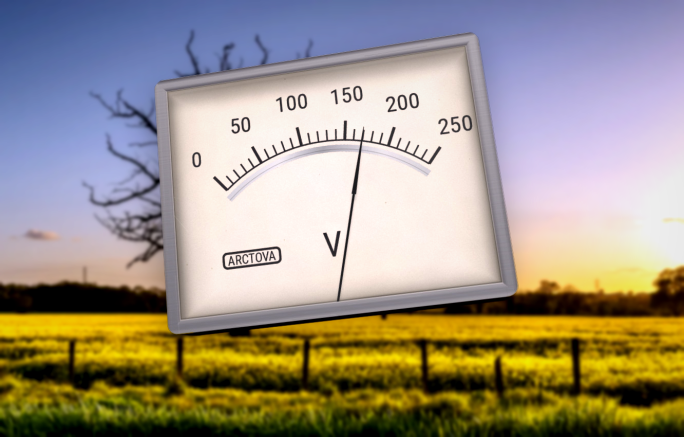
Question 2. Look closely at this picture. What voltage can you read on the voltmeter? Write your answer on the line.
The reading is 170 V
